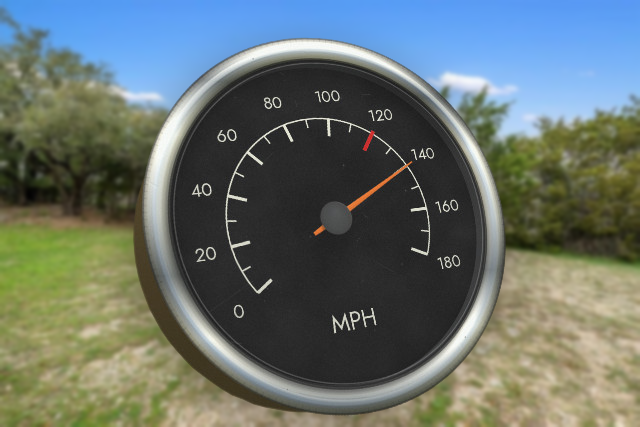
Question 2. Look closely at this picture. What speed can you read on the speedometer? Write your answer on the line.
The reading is 140 mph
